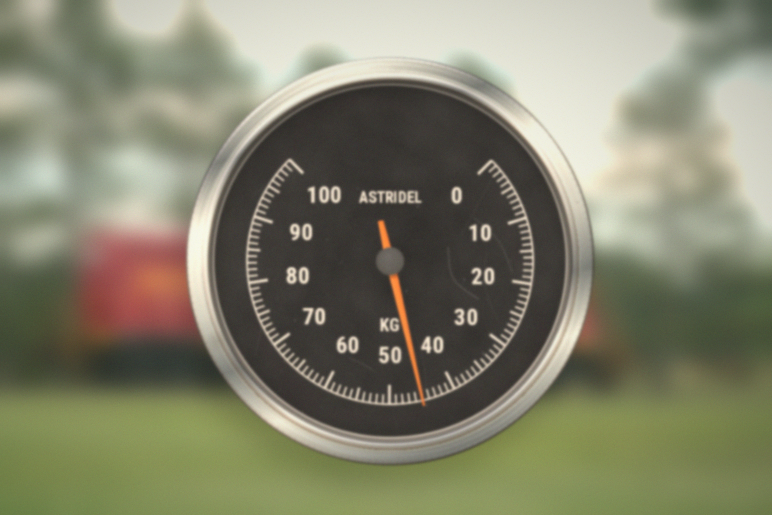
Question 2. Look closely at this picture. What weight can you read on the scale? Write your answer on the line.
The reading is 45 kg
